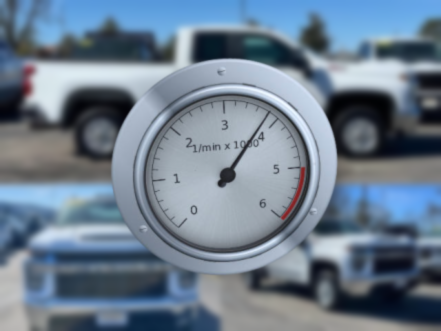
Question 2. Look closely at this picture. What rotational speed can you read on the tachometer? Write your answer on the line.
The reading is 3800 rpm
